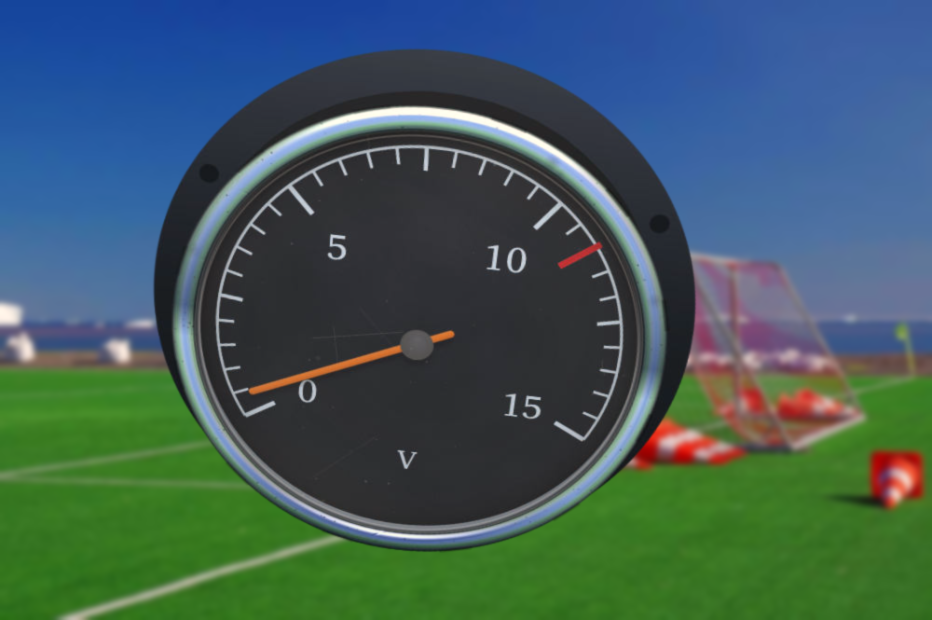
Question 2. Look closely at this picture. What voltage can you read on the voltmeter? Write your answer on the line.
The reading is 0.5 V
